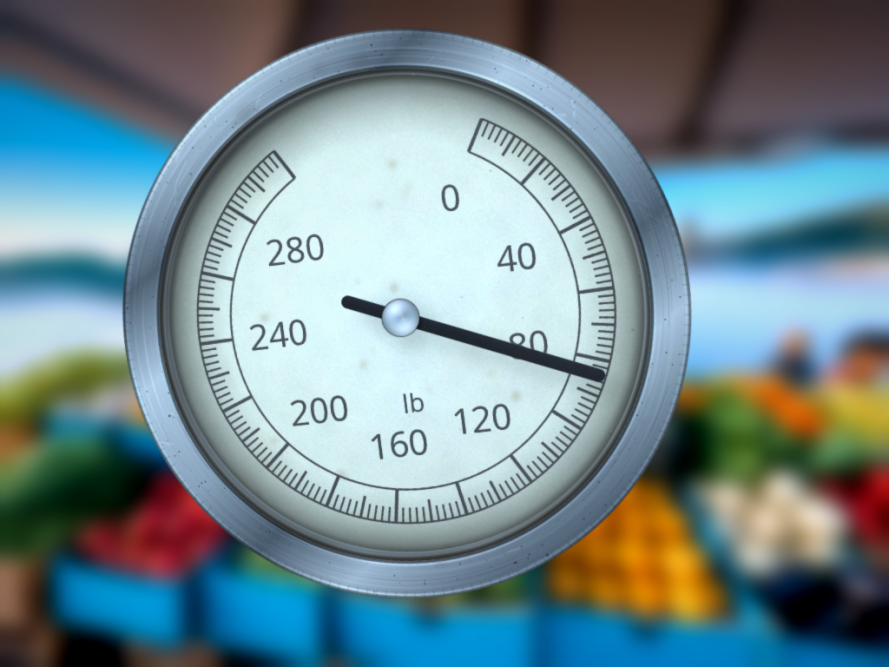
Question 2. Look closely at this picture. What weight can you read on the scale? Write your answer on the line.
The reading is 84 lb
